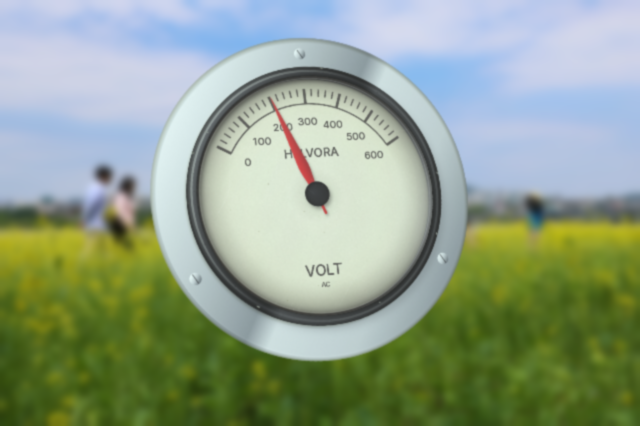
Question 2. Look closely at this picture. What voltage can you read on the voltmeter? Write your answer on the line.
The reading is 200 V
